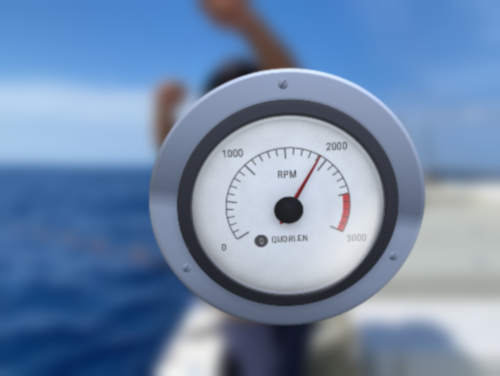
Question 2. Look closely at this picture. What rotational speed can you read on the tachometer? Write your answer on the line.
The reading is 1900 rpm
